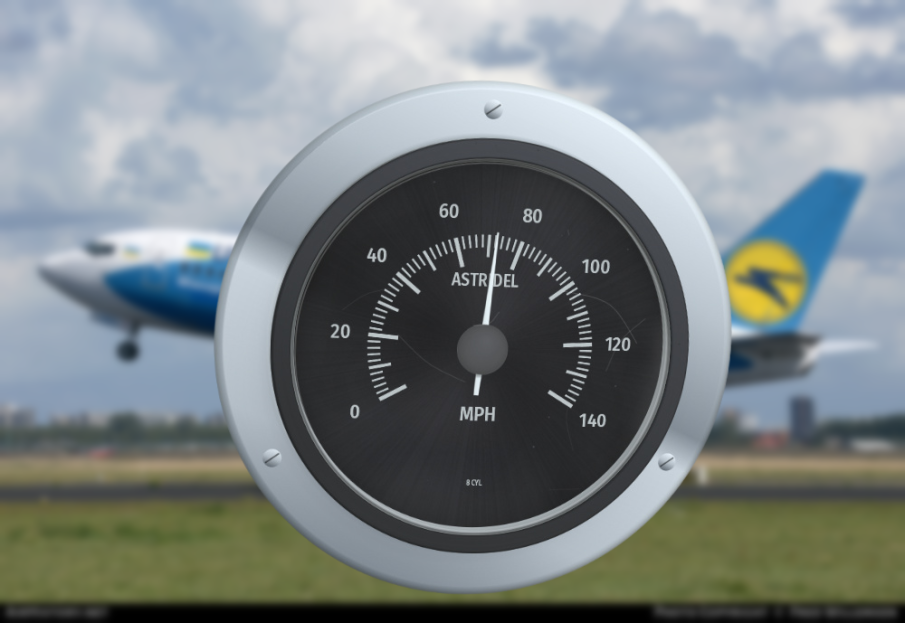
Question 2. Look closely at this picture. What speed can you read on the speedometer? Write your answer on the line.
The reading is 72 mph
